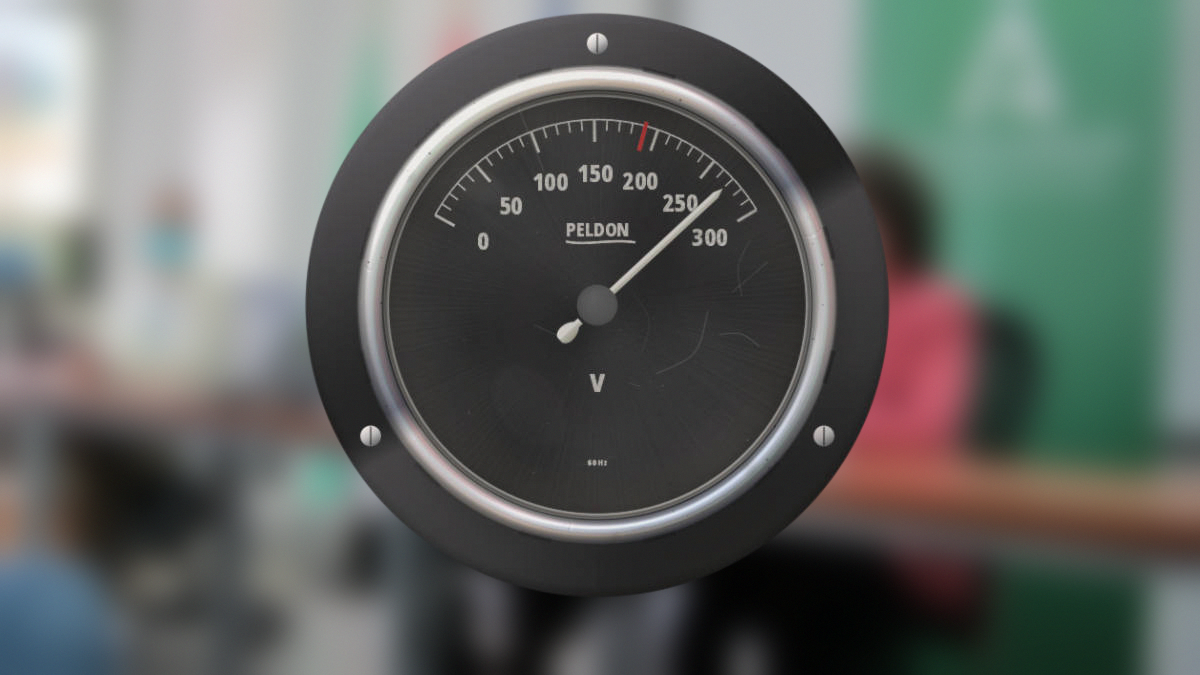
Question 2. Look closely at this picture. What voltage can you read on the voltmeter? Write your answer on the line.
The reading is 270 V
